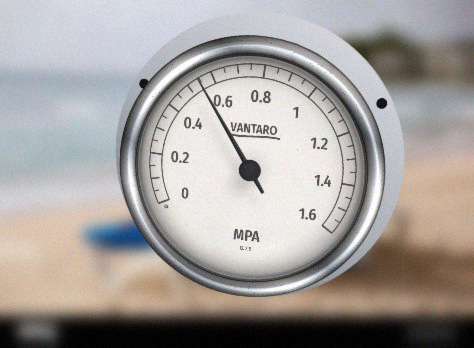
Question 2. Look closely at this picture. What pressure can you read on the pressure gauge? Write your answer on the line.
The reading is 0.55 MPa
